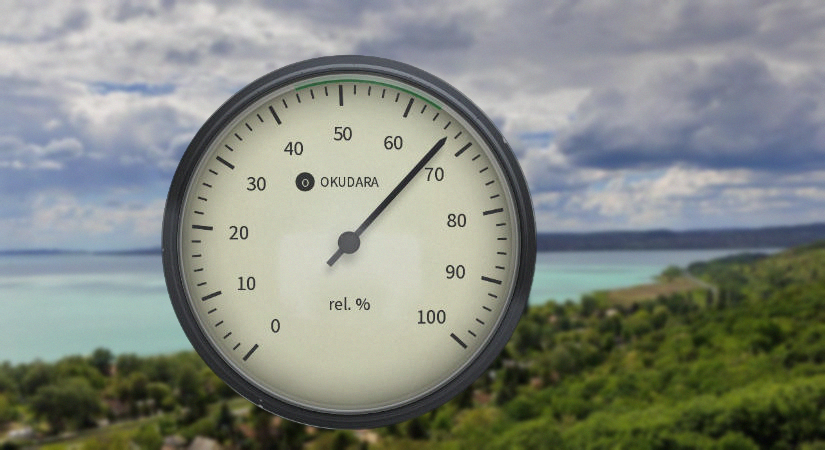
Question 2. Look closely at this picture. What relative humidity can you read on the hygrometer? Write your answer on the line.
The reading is 67 %
